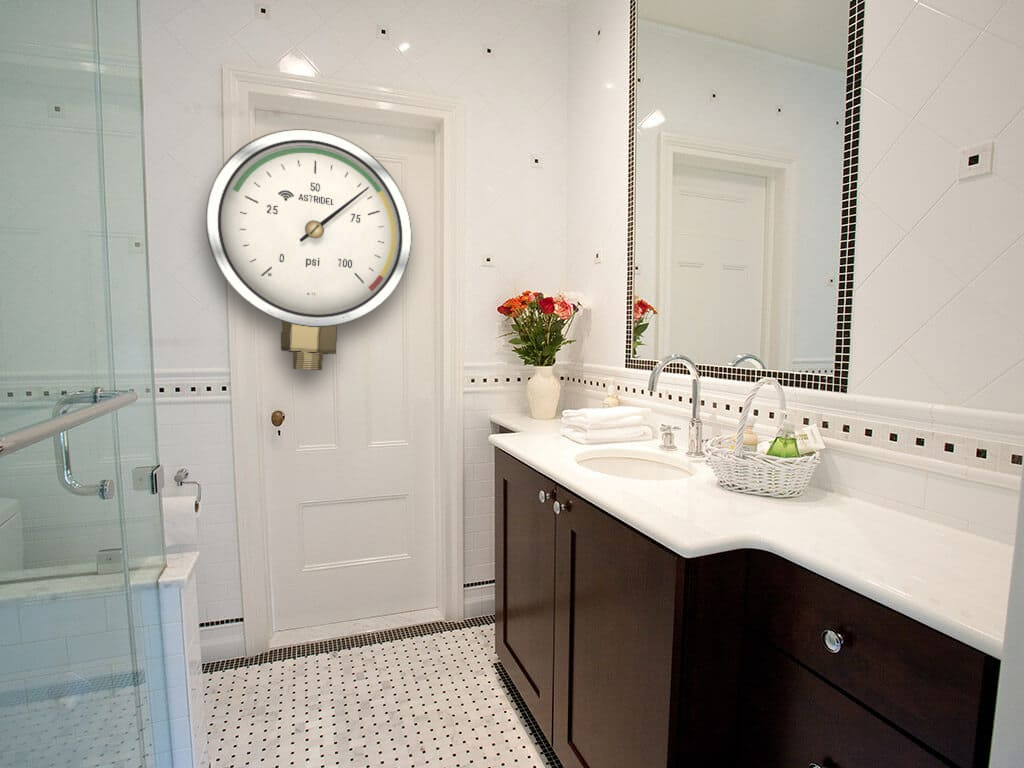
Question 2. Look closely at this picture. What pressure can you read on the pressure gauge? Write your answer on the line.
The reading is 67.5 psi
